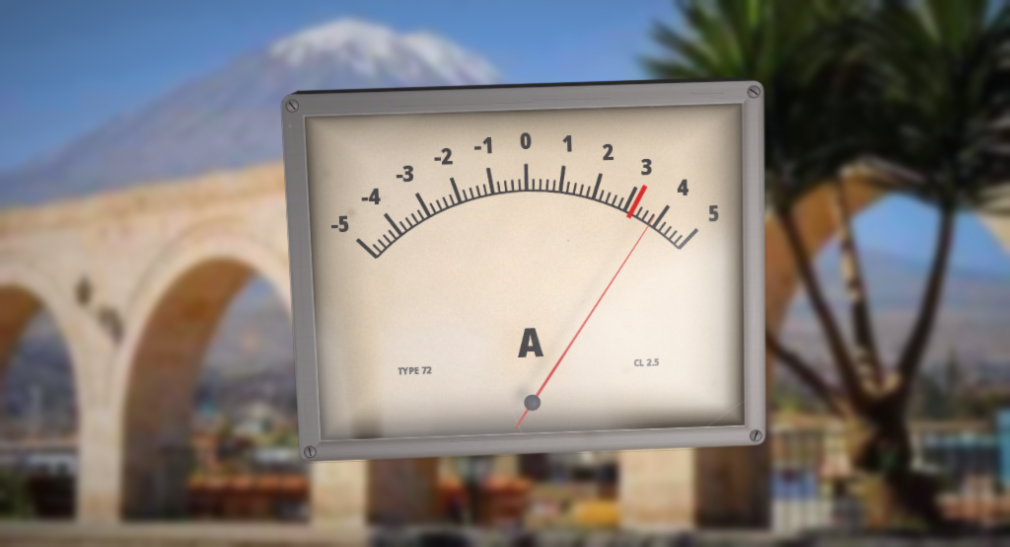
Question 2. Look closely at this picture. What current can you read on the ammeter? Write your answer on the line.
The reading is 3.8 A
